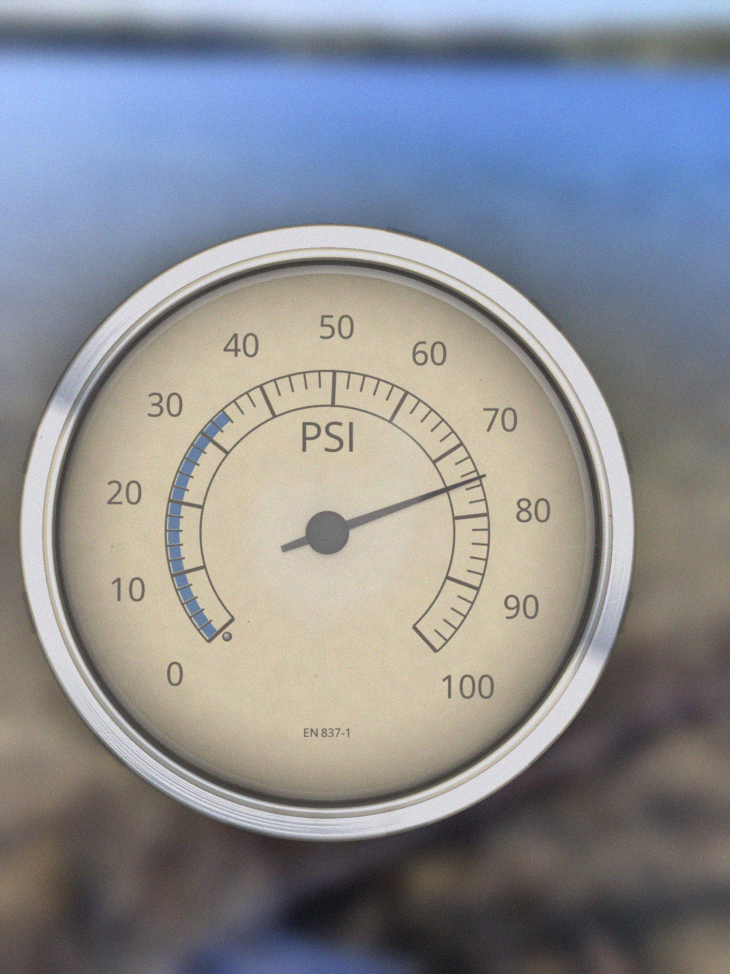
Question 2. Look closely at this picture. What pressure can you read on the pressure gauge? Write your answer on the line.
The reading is 75 psi
